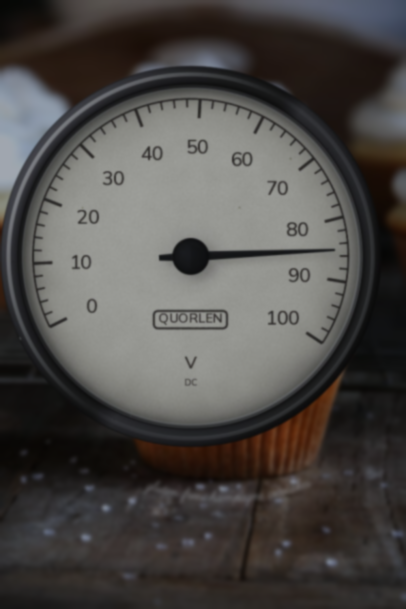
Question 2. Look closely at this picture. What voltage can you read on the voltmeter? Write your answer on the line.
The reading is 85 V
